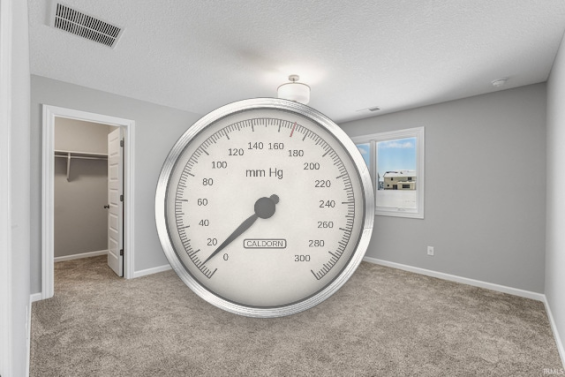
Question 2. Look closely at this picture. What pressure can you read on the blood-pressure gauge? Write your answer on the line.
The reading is 10 mmHg
